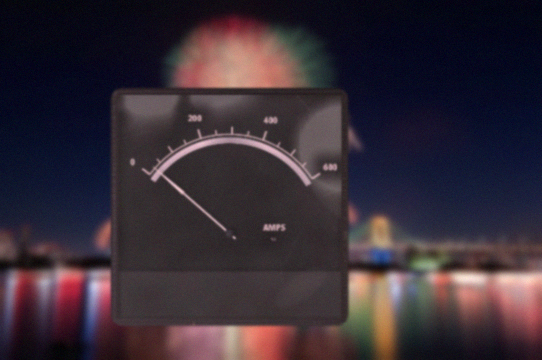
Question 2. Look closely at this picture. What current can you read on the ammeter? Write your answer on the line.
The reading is 25 A
